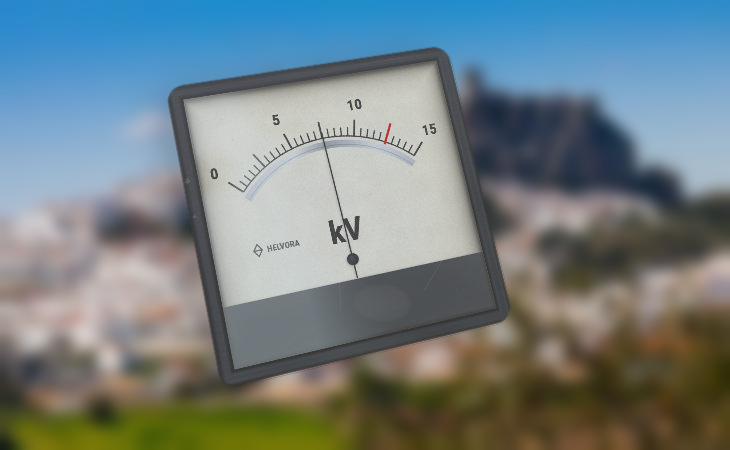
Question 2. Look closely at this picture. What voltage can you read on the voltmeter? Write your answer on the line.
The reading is 7.5 kV
